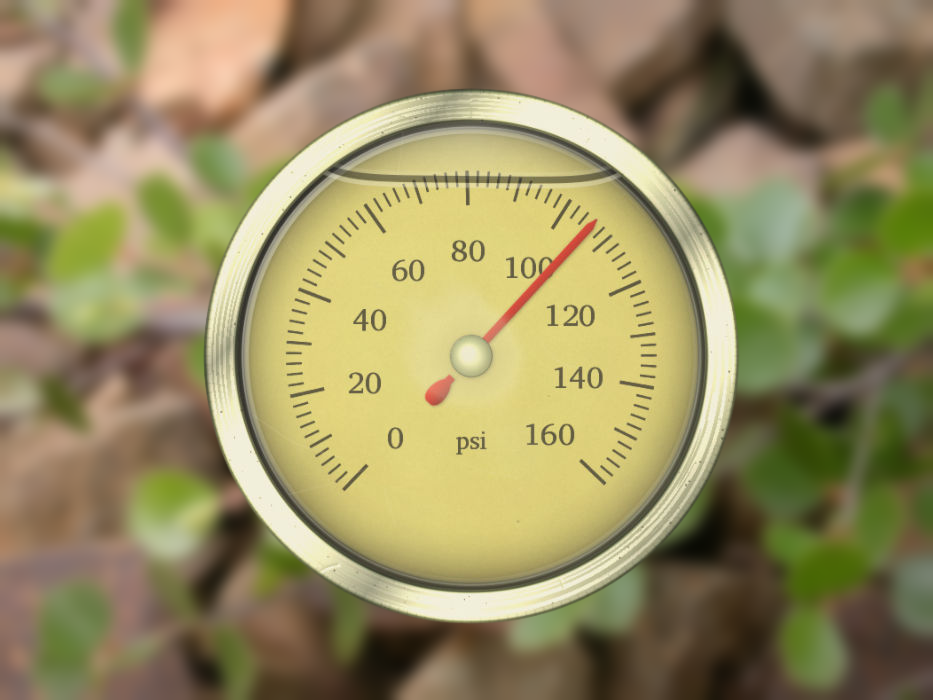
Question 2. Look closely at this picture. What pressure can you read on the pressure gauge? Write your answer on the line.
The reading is 106 psi
